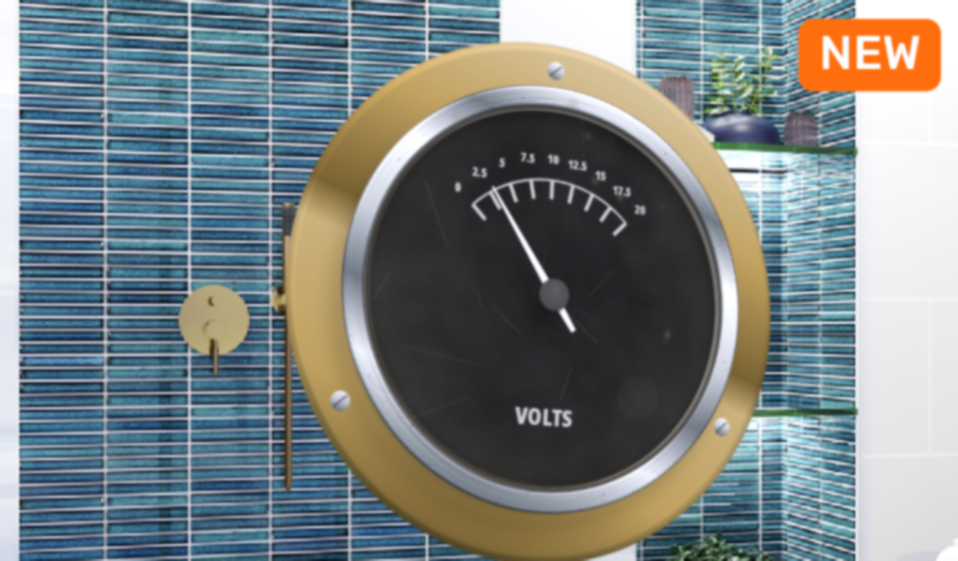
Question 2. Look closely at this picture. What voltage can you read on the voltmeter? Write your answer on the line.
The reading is 2.5 V
